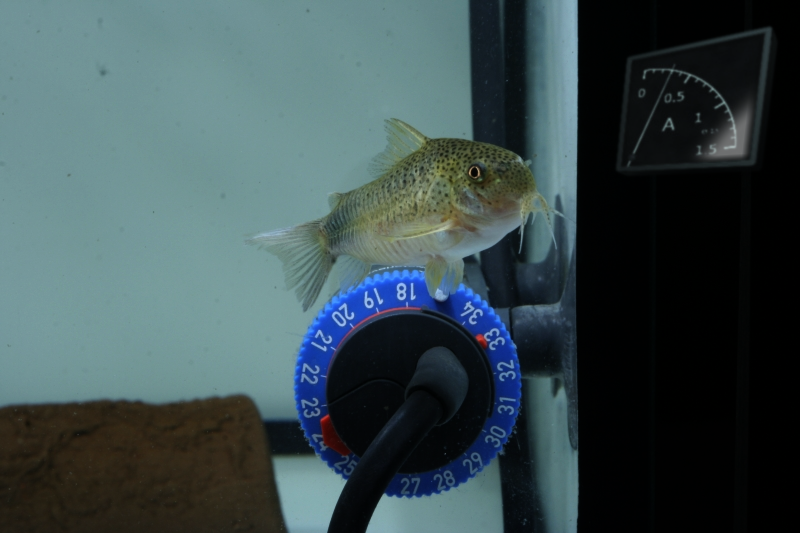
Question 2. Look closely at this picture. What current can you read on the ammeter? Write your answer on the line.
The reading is 0.3 A
